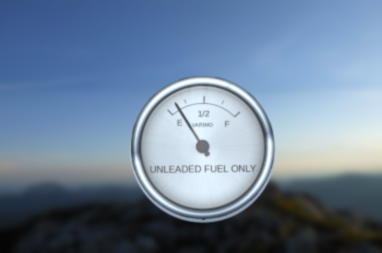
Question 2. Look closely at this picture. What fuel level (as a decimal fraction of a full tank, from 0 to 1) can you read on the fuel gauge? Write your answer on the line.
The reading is 0.125
